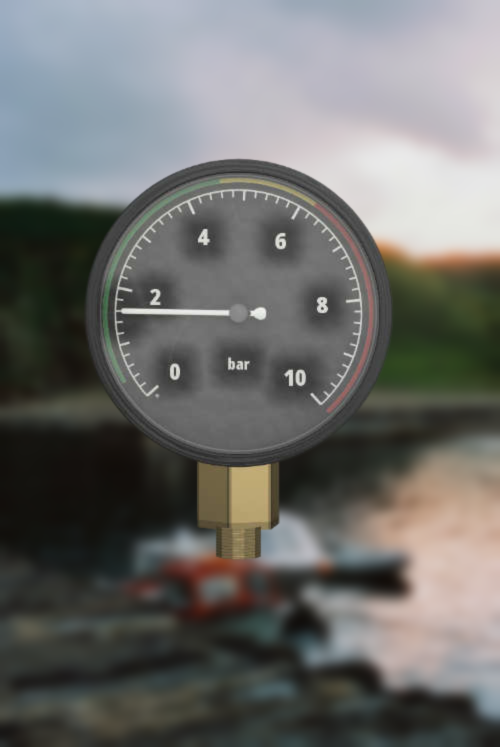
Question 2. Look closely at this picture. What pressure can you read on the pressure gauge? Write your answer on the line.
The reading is 1.6 bar
